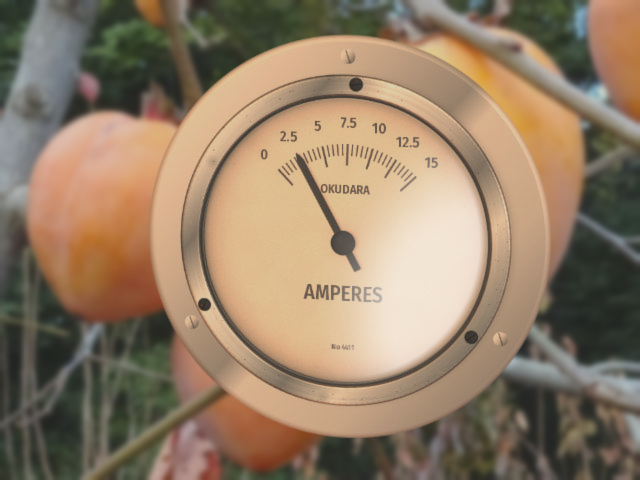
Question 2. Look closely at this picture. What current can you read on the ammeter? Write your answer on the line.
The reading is 2.5 A
